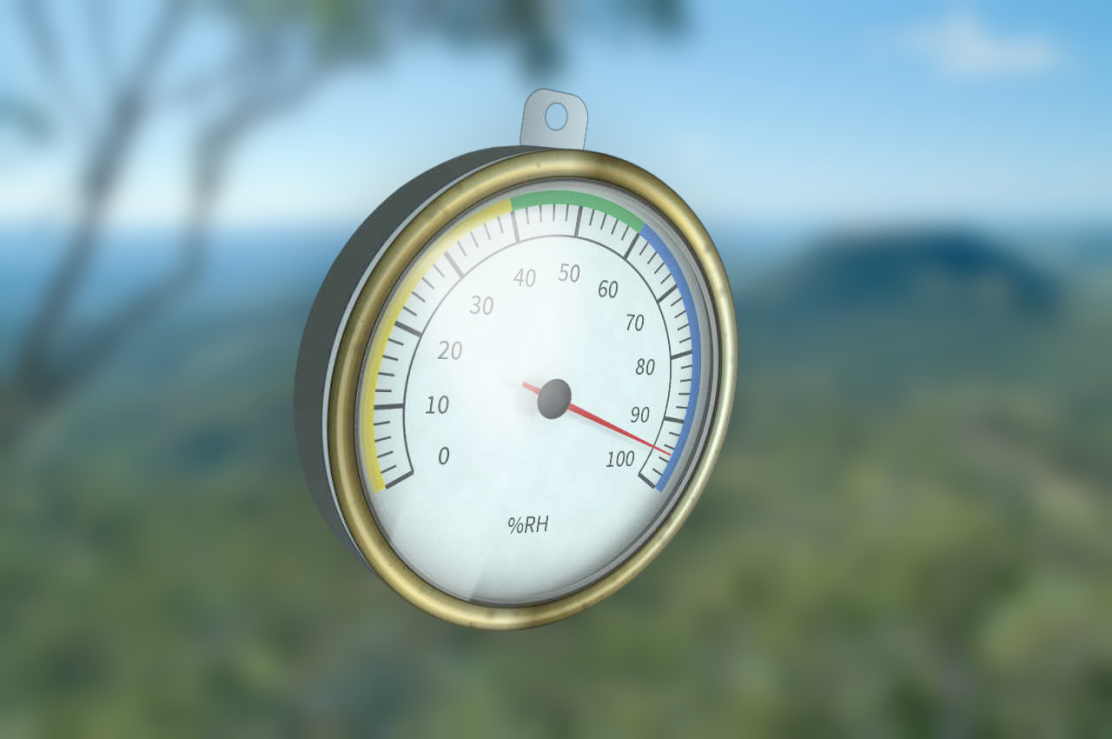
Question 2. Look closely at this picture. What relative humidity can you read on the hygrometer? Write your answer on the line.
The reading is 95 %
